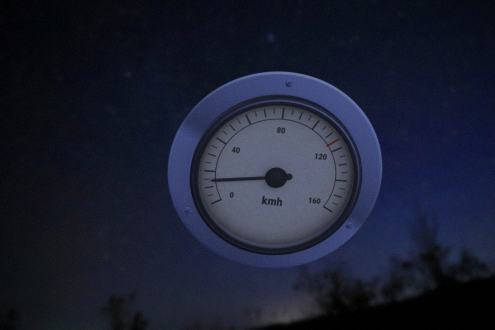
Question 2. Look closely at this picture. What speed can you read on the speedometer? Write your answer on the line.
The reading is 15 km/h
